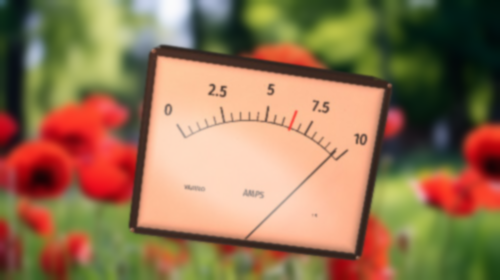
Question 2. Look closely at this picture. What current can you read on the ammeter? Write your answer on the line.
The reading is 9.5 A
